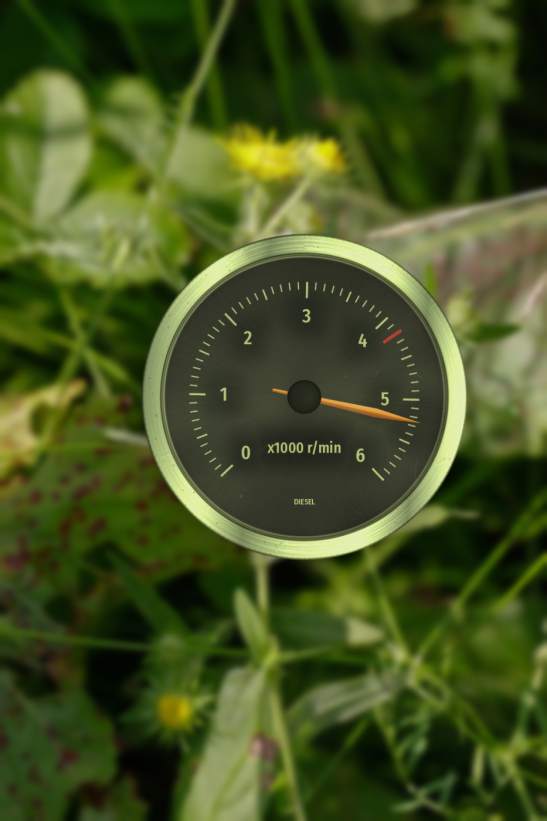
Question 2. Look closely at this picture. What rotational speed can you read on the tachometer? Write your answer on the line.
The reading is 5250 rpm
